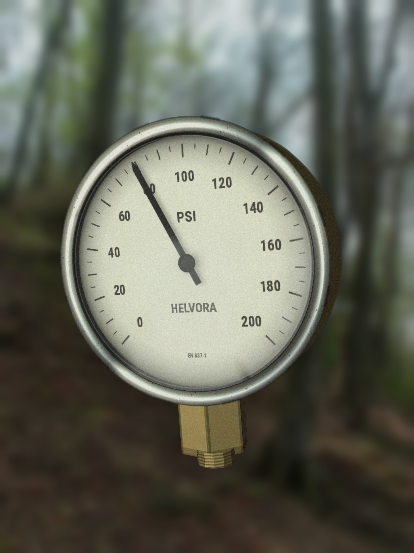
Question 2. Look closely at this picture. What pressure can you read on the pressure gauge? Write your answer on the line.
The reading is 80 psi
